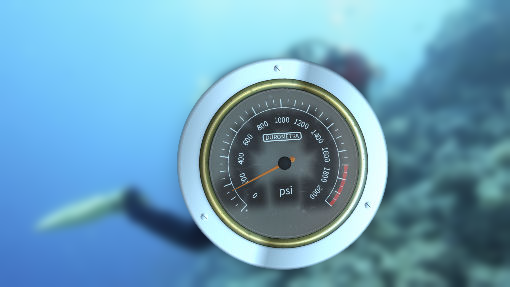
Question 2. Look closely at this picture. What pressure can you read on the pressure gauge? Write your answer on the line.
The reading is 150 psi
